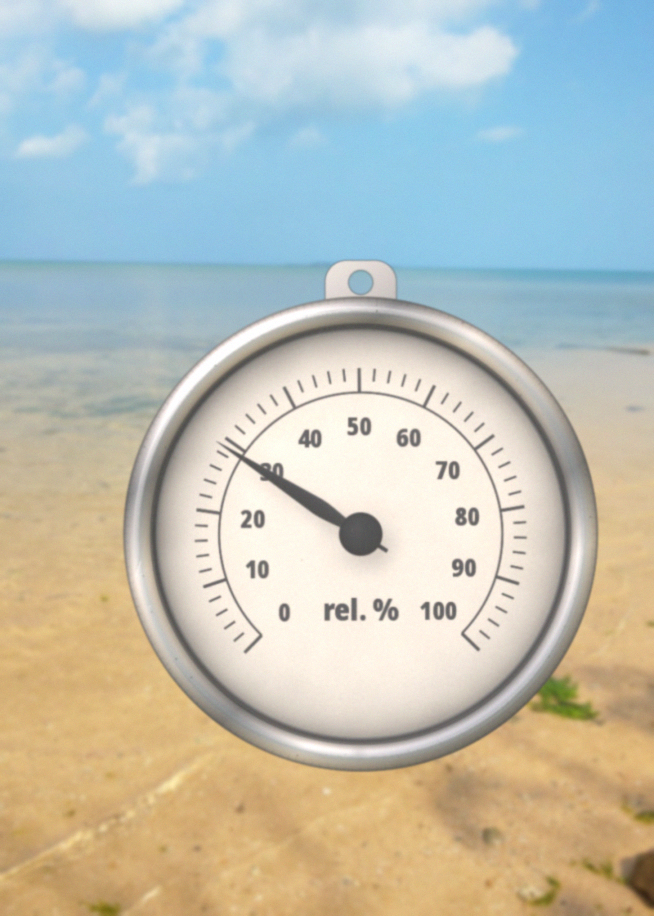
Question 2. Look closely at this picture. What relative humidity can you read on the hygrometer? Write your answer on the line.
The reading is 29 %
